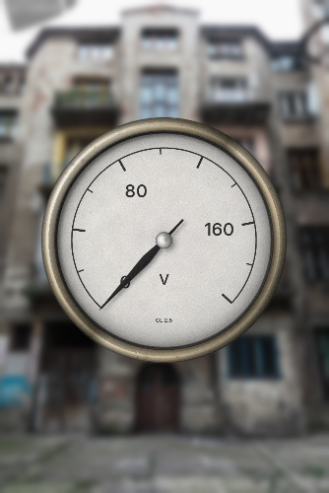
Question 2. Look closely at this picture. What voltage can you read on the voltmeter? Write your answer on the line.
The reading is 0 V
